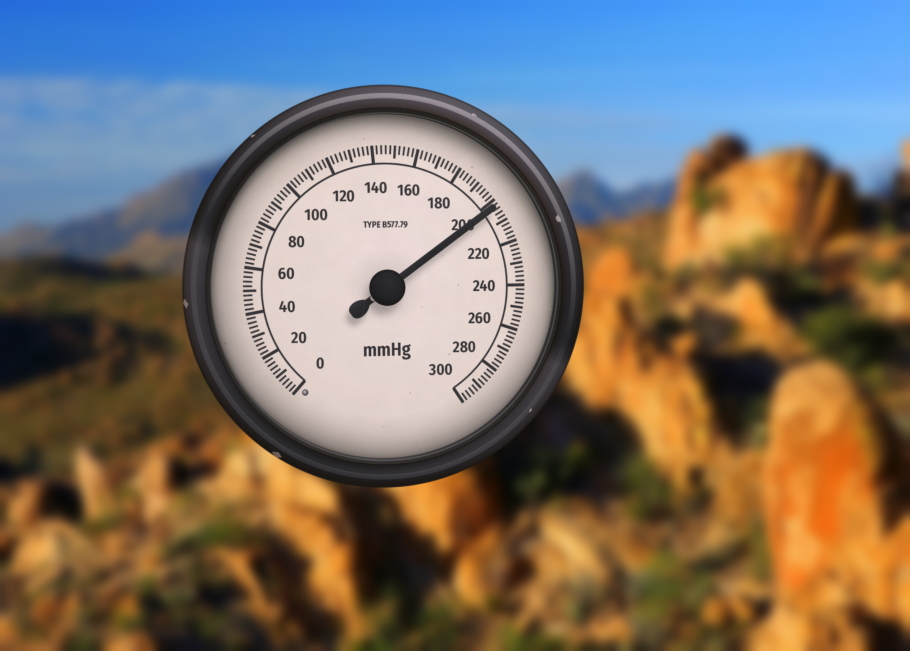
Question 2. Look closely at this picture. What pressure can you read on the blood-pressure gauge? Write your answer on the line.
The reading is 202 mmHg
